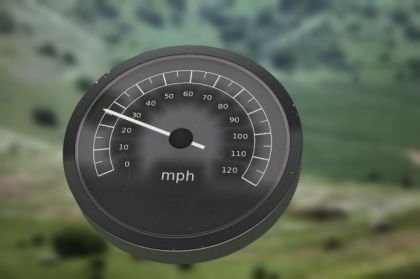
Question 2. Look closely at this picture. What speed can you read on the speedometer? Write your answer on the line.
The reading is 25 mph
